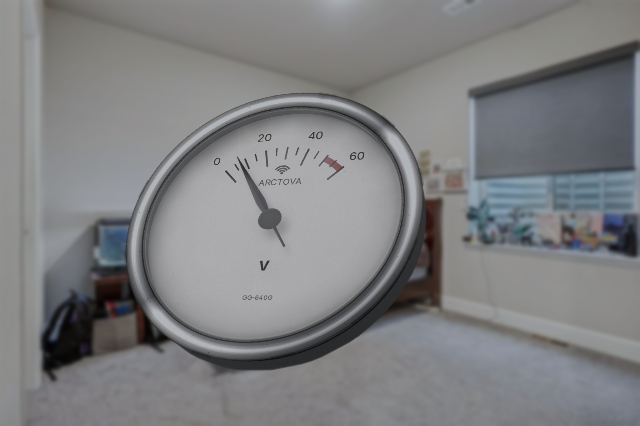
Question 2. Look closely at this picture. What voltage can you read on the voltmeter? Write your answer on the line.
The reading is 7.5 V
